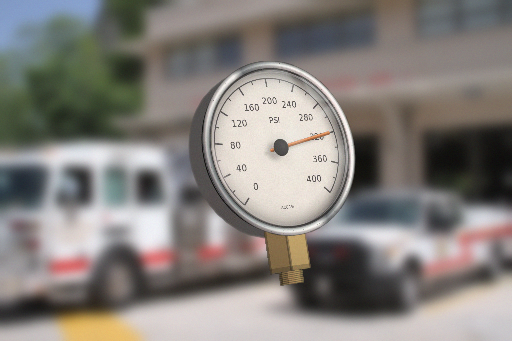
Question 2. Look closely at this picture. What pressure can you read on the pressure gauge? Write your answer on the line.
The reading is 320 psi
